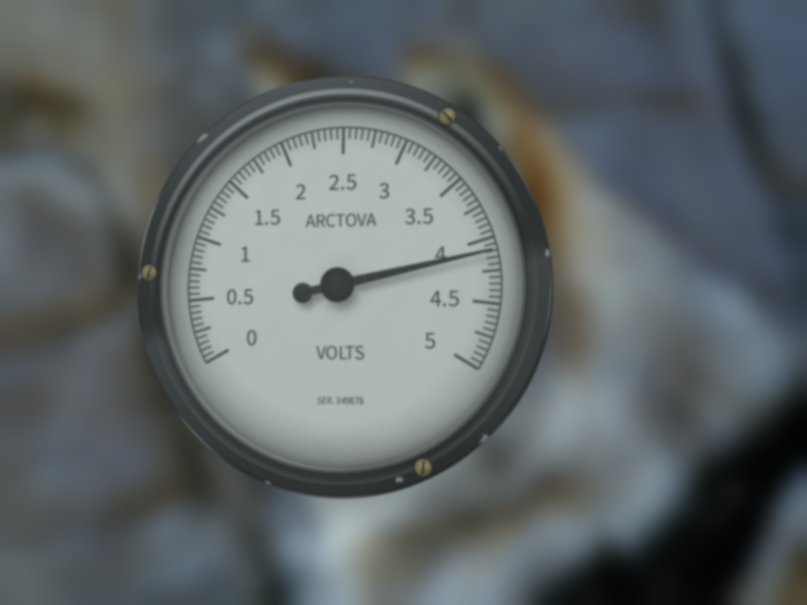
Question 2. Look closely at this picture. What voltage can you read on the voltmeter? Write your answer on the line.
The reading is 4.1 V
